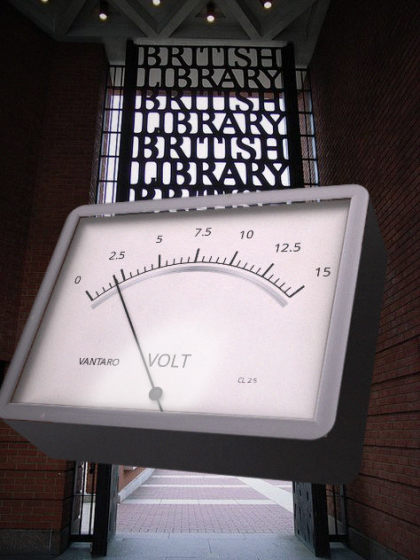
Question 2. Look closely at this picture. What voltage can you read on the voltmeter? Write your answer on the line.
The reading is 2 V
